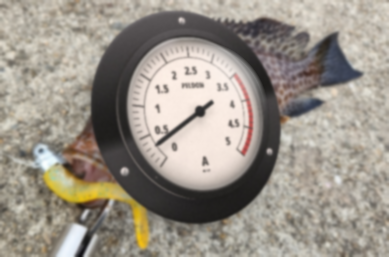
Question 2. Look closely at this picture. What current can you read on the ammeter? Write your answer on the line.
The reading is 0.3 A
